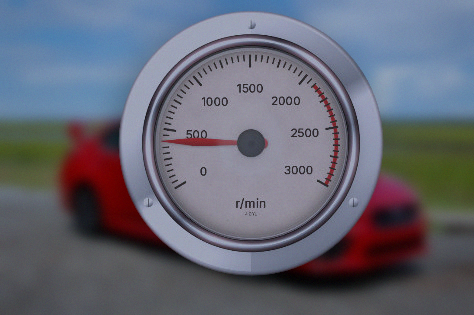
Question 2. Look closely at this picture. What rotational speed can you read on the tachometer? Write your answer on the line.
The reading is 400 rpm
